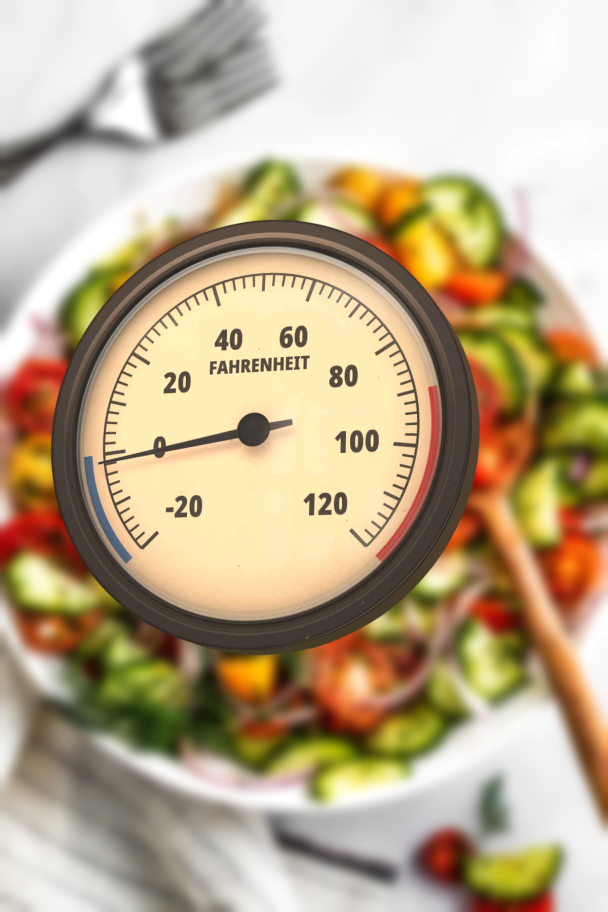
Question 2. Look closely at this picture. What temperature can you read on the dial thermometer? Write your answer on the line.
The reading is -2 °F
